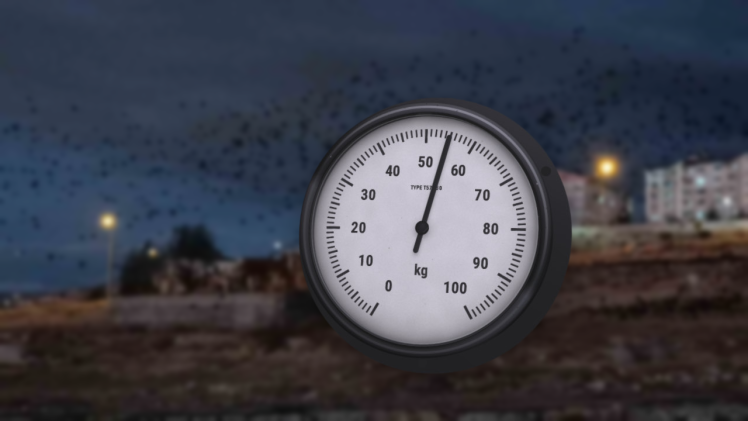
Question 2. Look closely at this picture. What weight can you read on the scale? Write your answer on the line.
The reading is 55 kg
